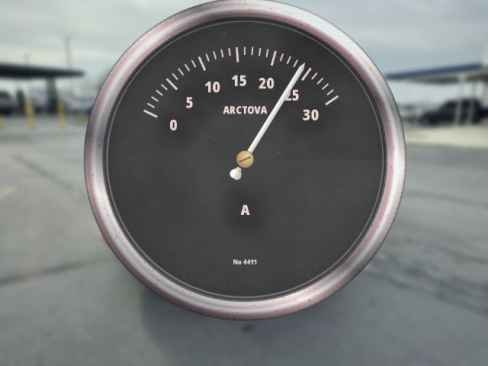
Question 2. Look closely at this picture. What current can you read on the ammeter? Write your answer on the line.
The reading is 24 A
